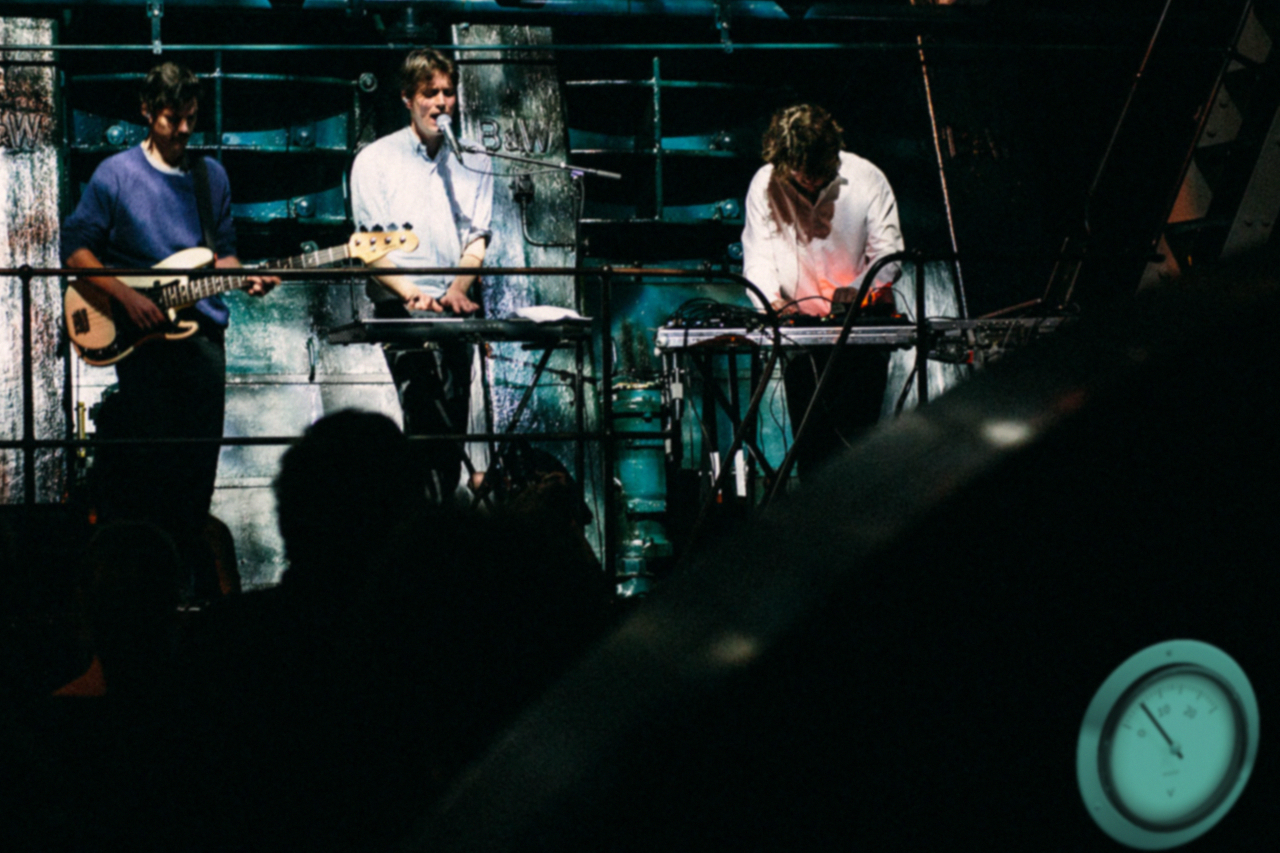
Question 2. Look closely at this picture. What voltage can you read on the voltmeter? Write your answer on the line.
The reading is 5 V
